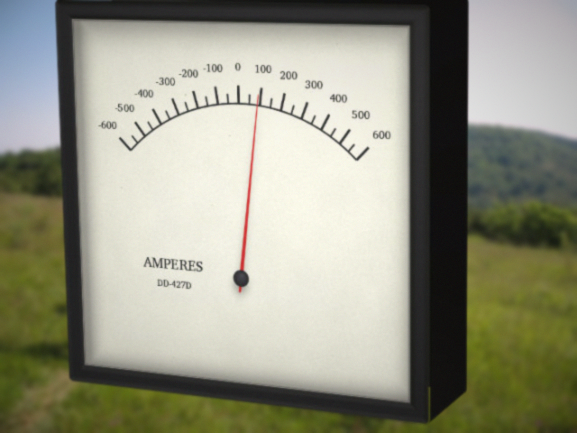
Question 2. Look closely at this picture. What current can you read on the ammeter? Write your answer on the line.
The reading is 100 A
